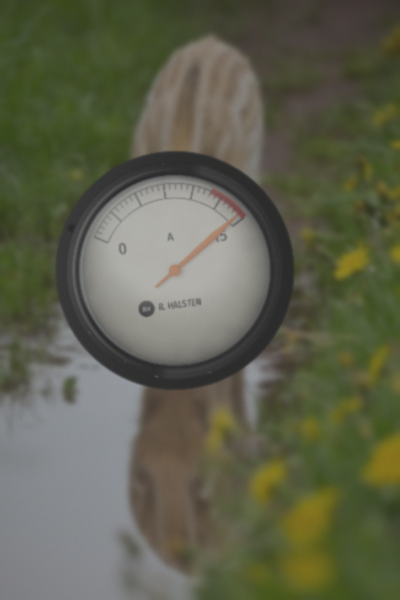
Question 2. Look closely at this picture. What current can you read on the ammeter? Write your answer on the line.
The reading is 14.5 A
